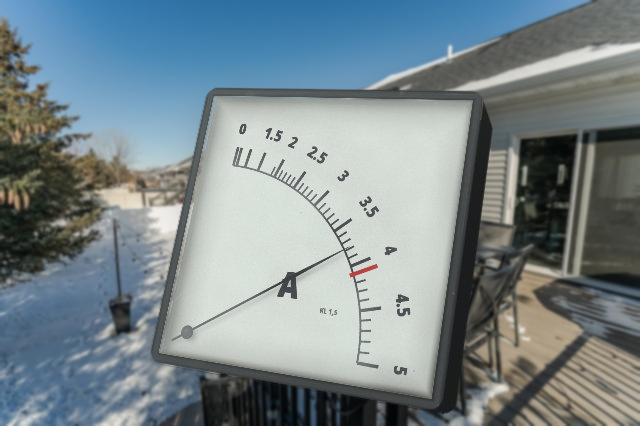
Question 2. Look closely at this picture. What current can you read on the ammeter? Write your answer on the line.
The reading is 3.8 A
